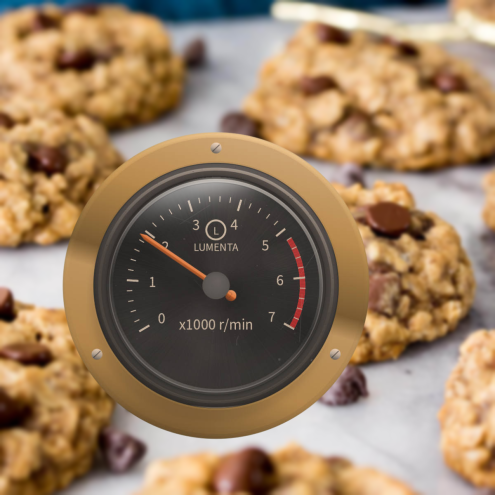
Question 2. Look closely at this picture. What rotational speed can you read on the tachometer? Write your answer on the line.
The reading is 1900 rpm
